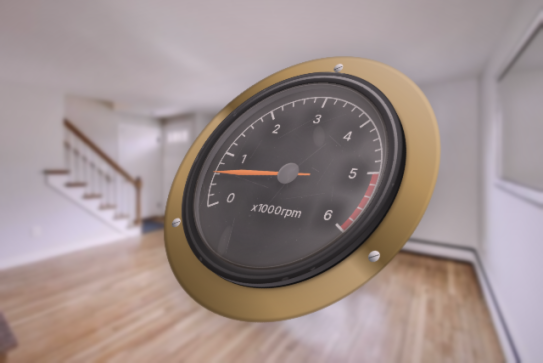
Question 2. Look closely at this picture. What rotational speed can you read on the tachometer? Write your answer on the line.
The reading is 600 rpm
